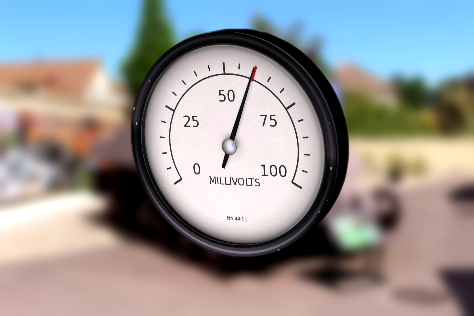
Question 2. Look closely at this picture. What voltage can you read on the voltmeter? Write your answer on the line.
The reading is 60 mV
